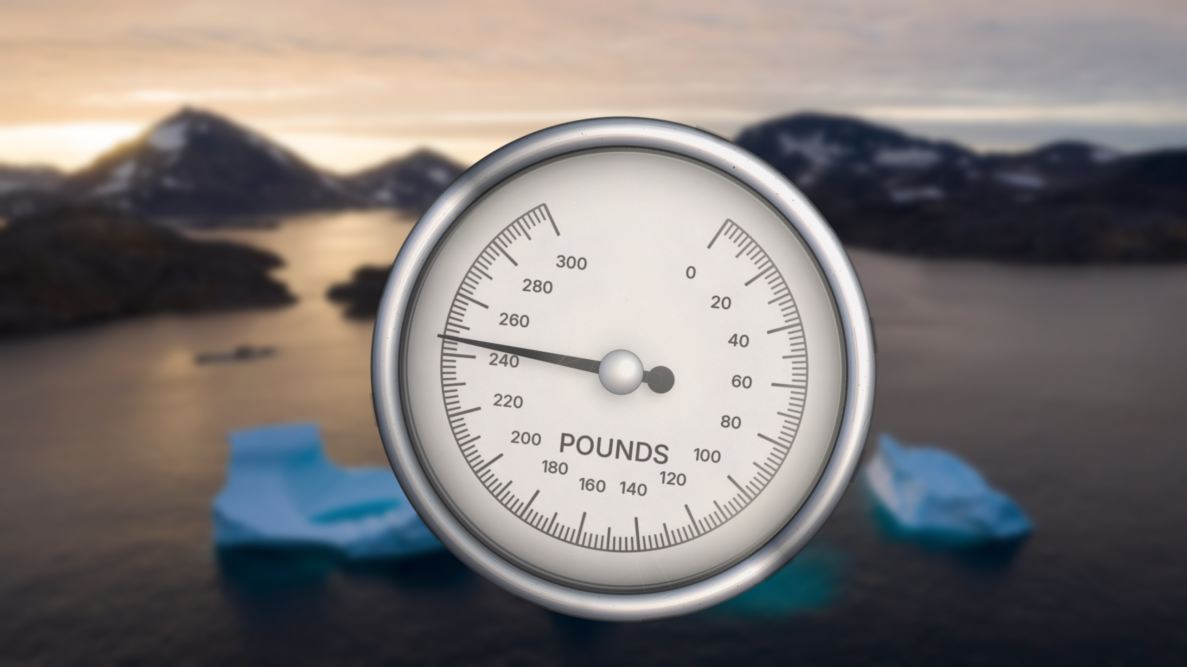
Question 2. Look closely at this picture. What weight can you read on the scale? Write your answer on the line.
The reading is 246 lb
